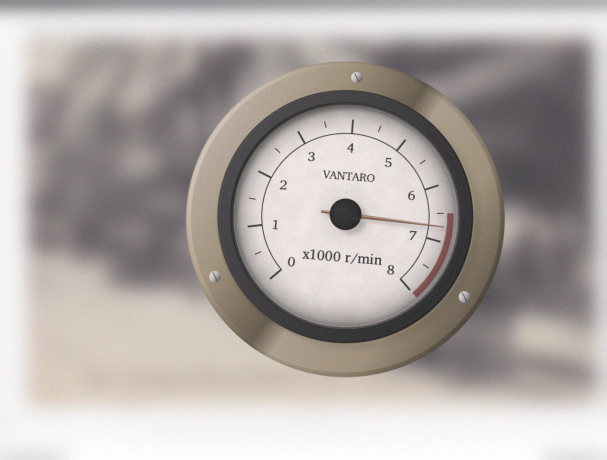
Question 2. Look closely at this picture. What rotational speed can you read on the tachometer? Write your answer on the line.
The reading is 6750 rpm
